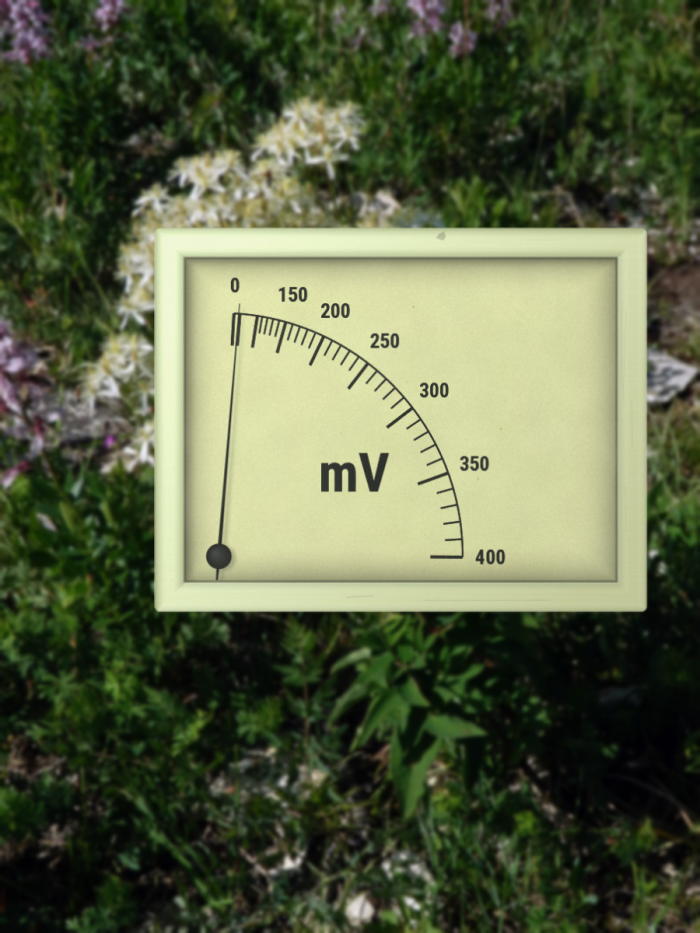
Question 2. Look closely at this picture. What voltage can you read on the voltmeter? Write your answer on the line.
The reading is 50 mV
